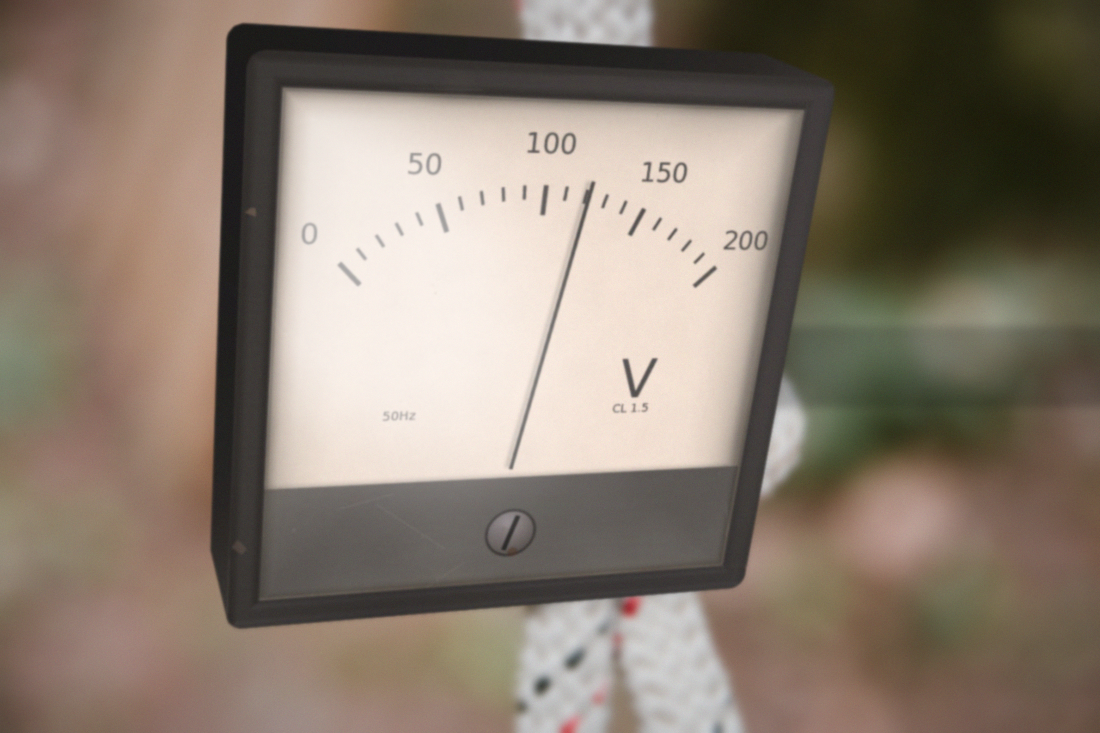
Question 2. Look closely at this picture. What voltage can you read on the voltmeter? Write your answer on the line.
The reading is 120 V
